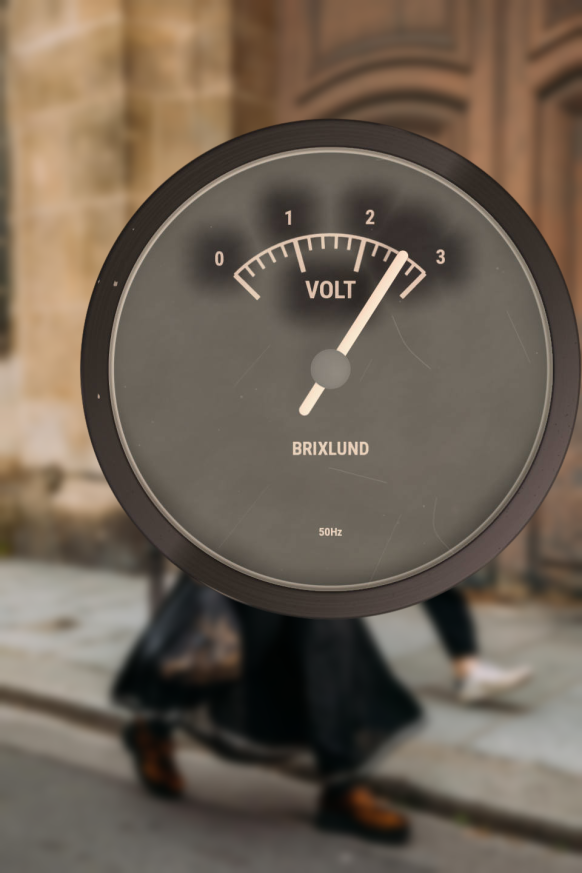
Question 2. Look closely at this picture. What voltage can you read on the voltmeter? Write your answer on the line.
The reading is 2.6 V
